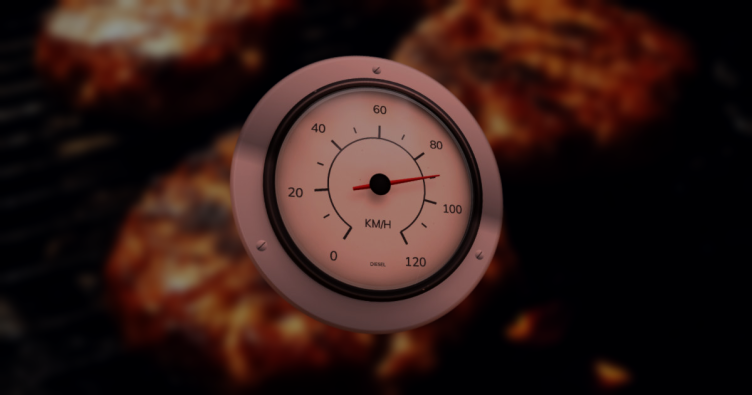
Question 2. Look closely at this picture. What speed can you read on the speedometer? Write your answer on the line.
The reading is 90 km/h
